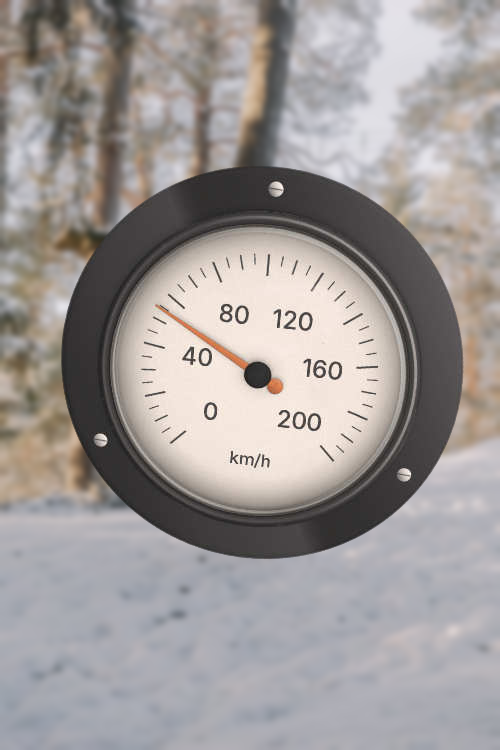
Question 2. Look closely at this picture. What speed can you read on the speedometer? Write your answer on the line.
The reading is 55 km/h
